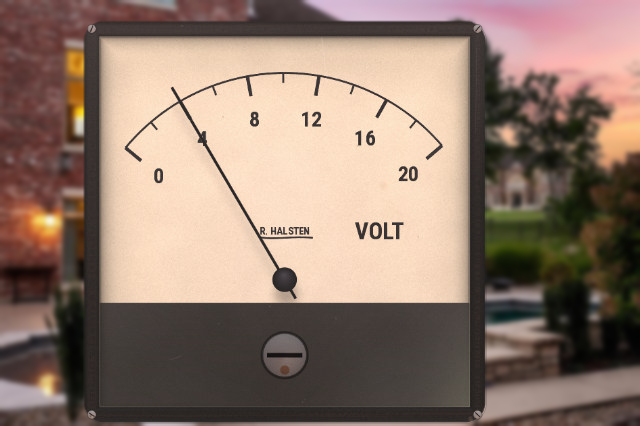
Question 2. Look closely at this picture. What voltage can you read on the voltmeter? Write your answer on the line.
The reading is 4 V
